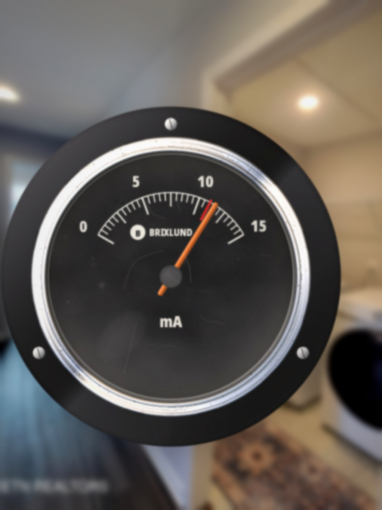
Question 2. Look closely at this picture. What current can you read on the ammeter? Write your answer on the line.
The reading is 11.5 mA
